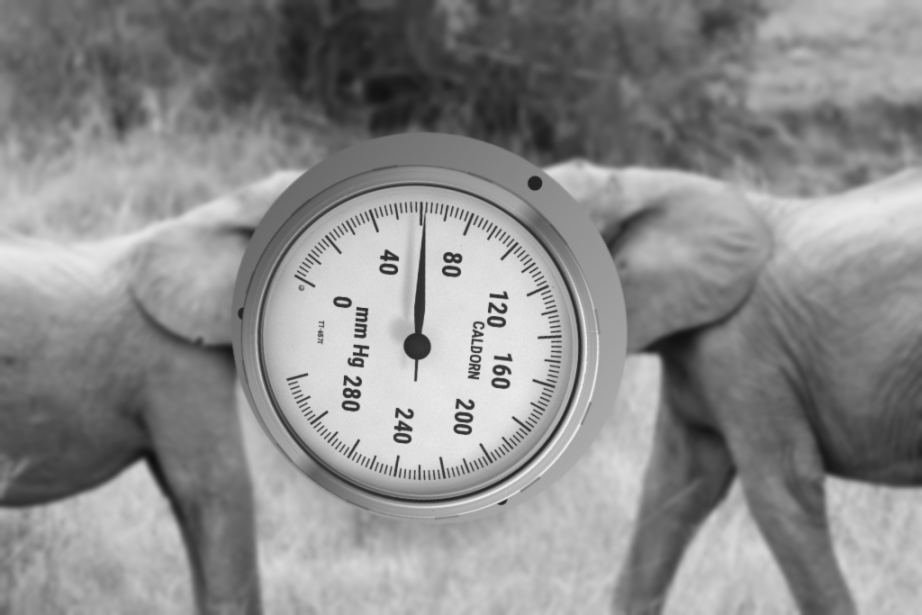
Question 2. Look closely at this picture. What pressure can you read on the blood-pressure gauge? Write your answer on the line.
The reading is 62 mmHg
